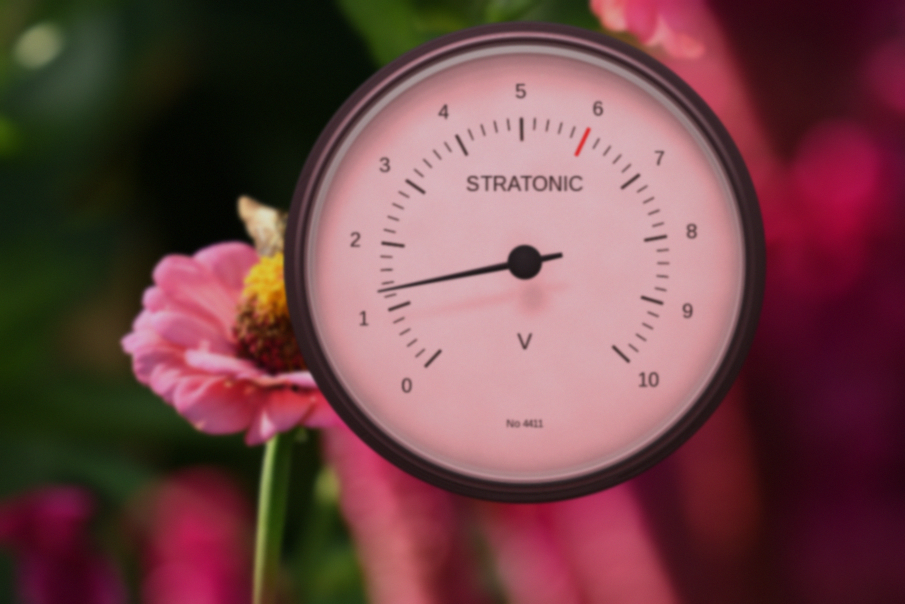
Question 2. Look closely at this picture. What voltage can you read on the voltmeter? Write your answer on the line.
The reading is 1.3 V
